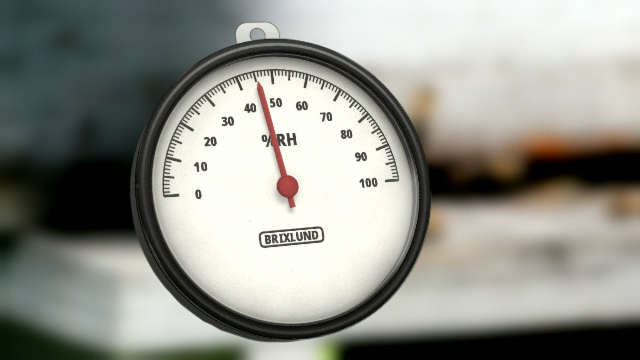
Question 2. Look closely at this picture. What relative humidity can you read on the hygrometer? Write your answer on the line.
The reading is 45 %
